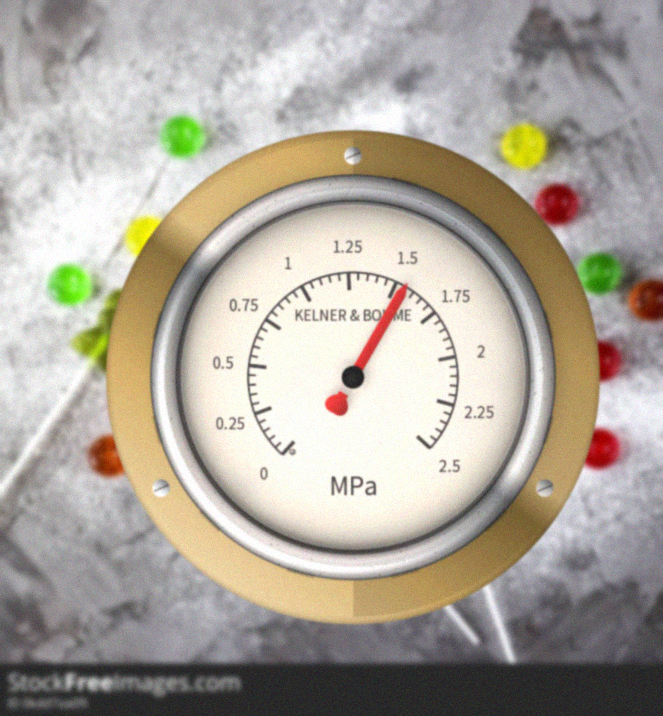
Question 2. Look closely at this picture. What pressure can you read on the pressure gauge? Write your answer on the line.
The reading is 1.55 MPa
